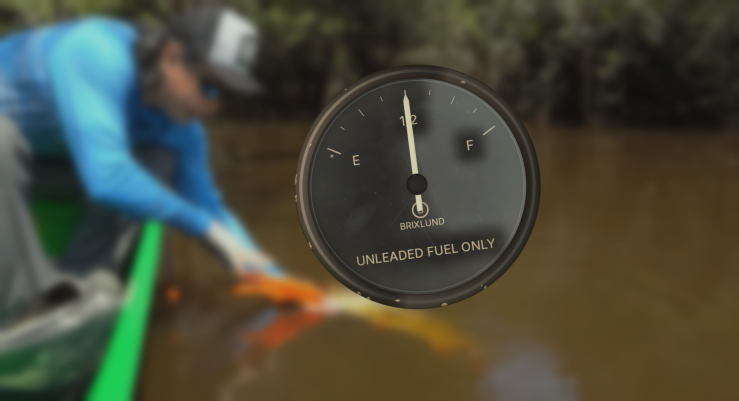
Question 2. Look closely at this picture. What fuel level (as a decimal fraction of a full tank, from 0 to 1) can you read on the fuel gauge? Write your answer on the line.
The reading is 0.5
